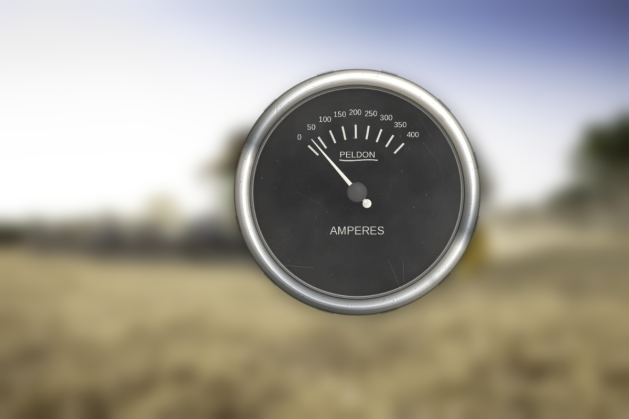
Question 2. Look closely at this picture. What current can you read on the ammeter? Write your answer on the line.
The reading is 25 A
